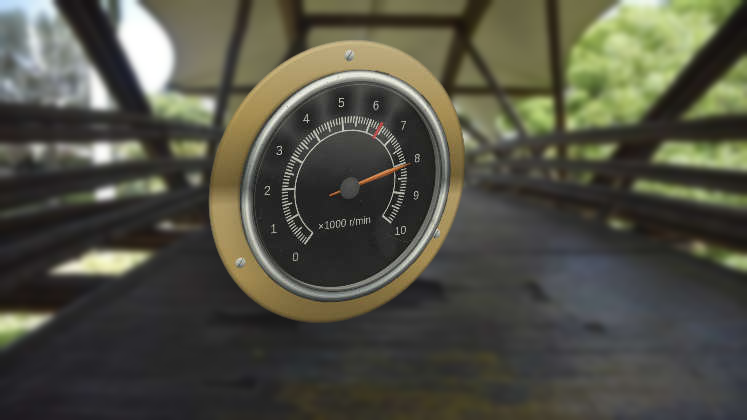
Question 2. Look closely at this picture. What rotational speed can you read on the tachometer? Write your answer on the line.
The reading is 8000 rpm
